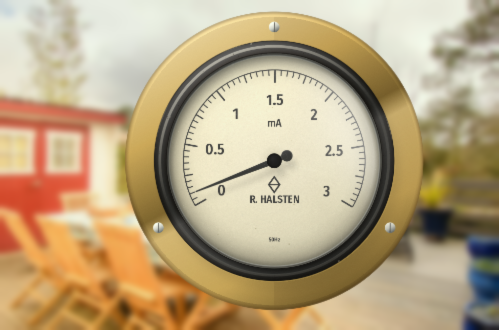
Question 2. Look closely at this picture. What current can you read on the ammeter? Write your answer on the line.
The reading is 0.1 mA
